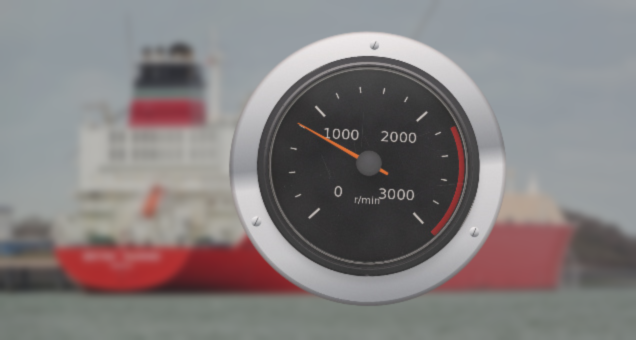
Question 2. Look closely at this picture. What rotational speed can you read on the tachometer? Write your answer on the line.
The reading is 800 rpm
